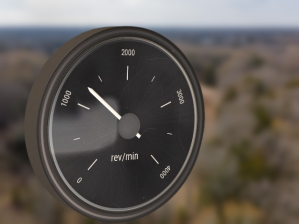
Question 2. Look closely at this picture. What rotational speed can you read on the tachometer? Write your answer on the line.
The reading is 1250 rpm
